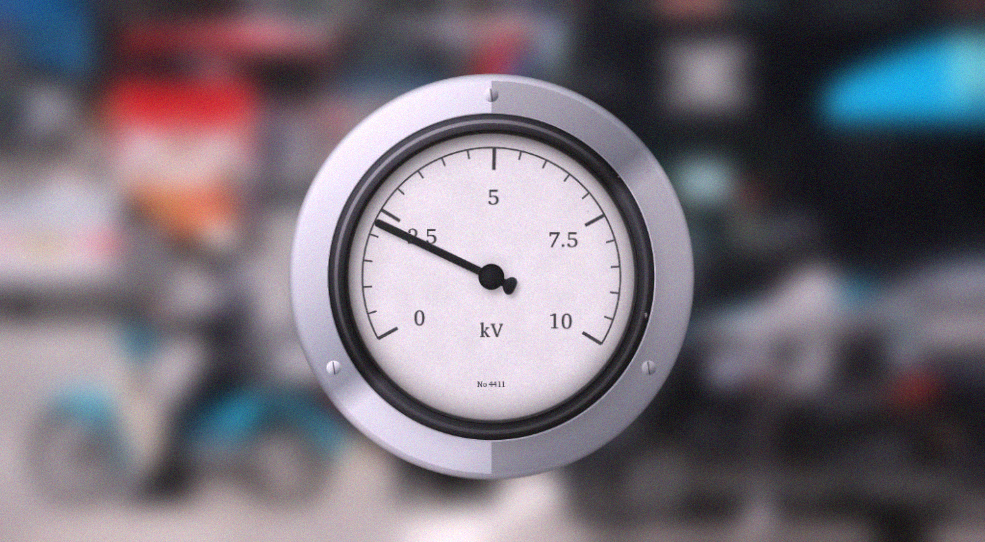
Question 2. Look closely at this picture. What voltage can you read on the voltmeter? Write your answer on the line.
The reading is 2.25 kV
